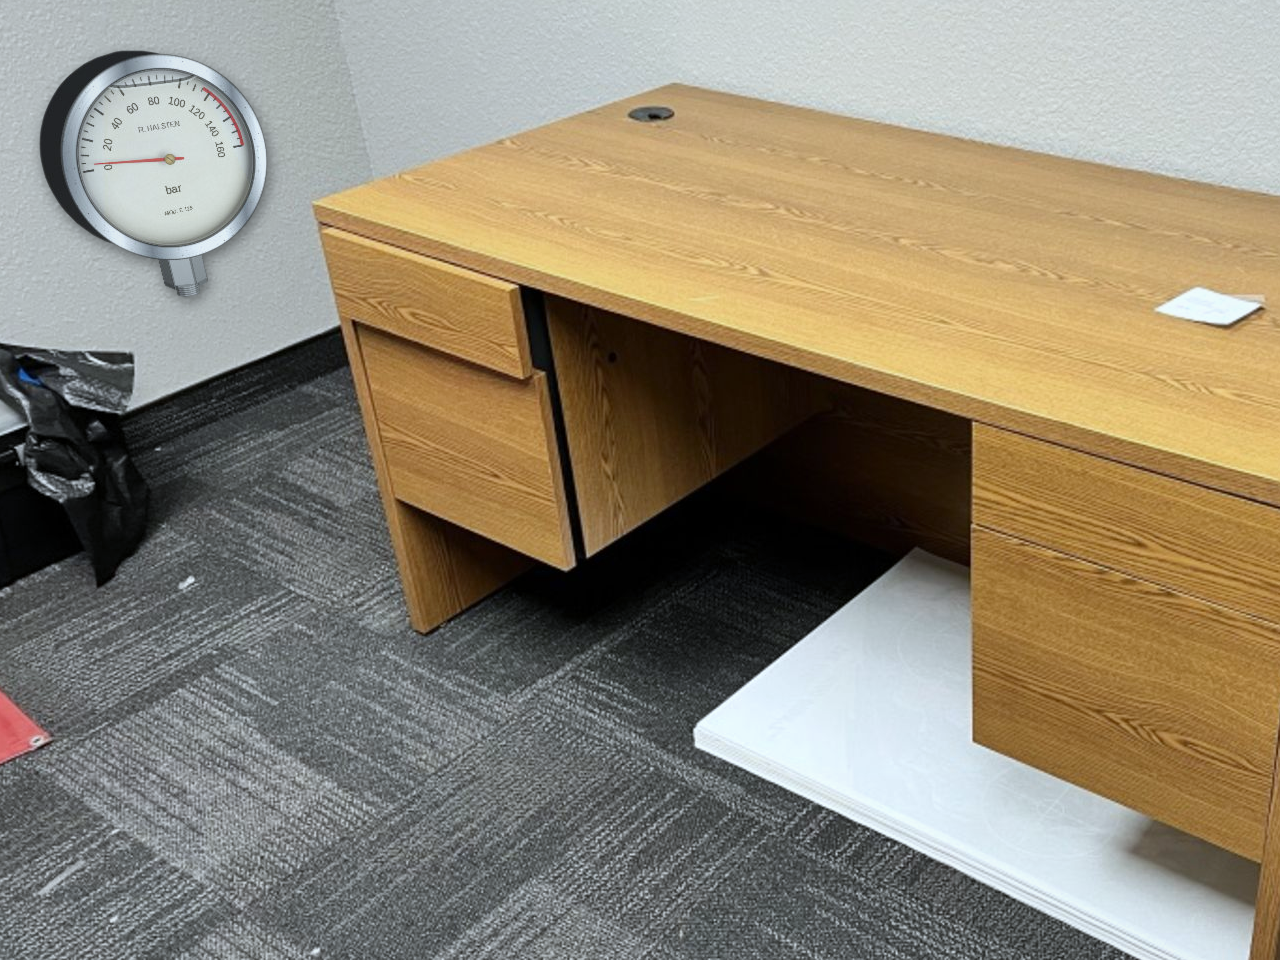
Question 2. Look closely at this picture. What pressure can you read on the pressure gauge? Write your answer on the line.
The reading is 5 bar
